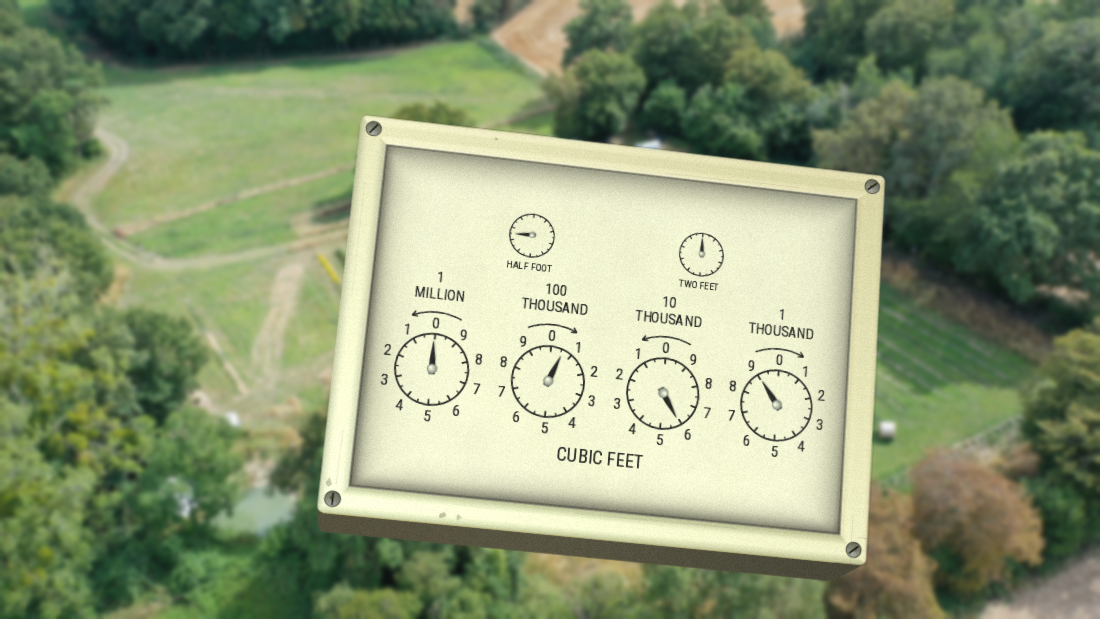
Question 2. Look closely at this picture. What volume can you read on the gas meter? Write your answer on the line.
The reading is 5900 ft³
